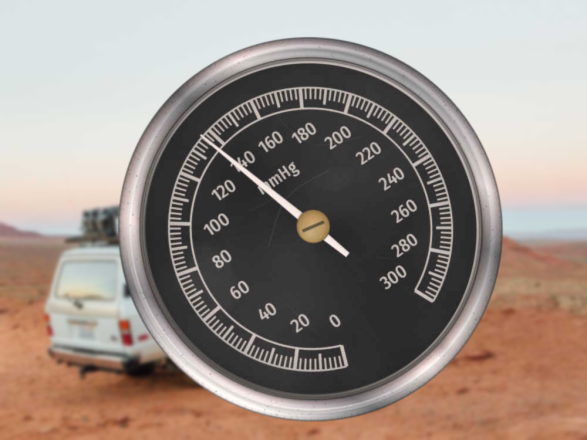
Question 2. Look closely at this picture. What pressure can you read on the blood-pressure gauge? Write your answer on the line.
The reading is 136 mmHg
